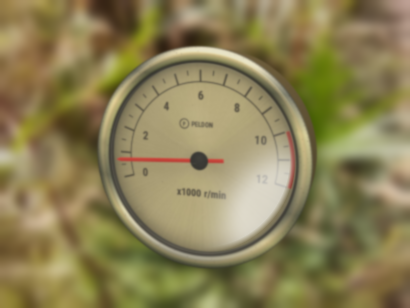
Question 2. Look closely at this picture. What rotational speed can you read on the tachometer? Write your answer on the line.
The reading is 750 rpm
